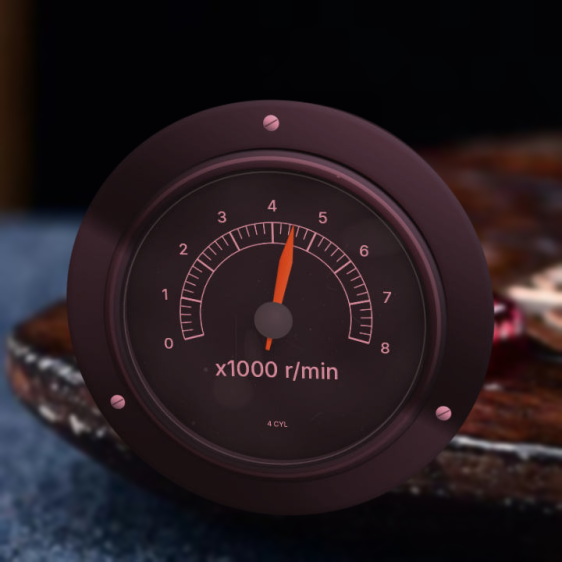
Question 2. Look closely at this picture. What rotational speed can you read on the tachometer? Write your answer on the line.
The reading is 4500 rpm
